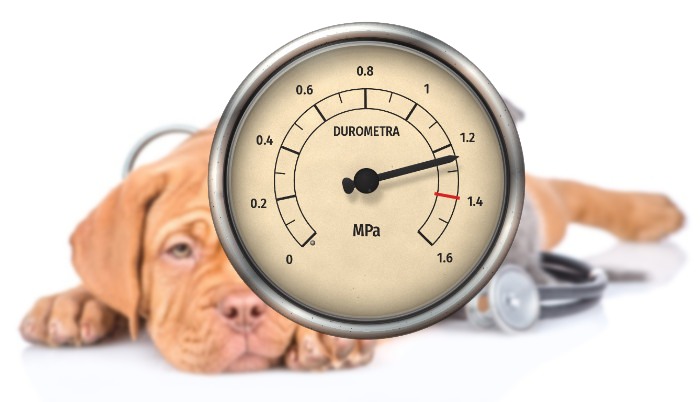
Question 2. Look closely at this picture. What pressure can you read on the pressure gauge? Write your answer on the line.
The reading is 1.25 MPa
